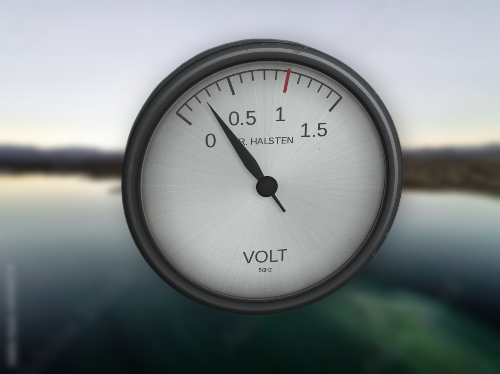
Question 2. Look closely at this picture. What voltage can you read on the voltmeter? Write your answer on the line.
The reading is 0.25 V
